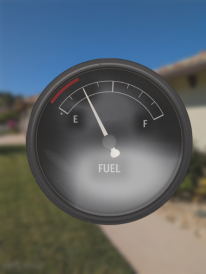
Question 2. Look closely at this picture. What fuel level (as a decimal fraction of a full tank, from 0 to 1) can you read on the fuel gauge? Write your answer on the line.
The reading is 0.25
